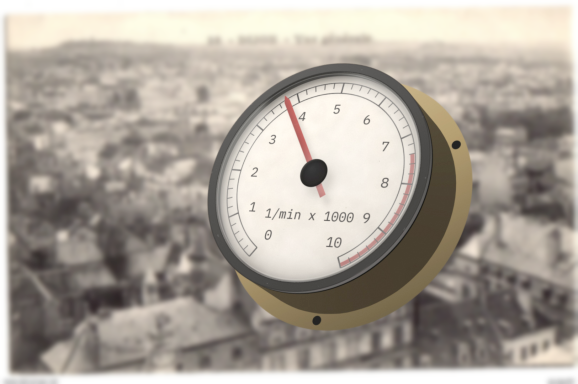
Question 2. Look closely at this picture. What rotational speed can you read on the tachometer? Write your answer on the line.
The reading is 3800 rpm
